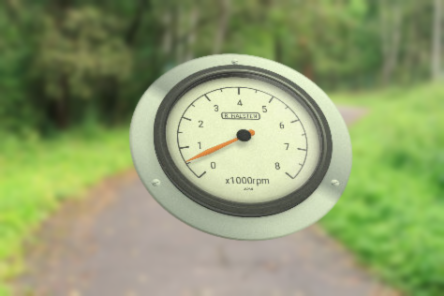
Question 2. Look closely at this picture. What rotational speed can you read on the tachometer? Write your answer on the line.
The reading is 500 rpm
